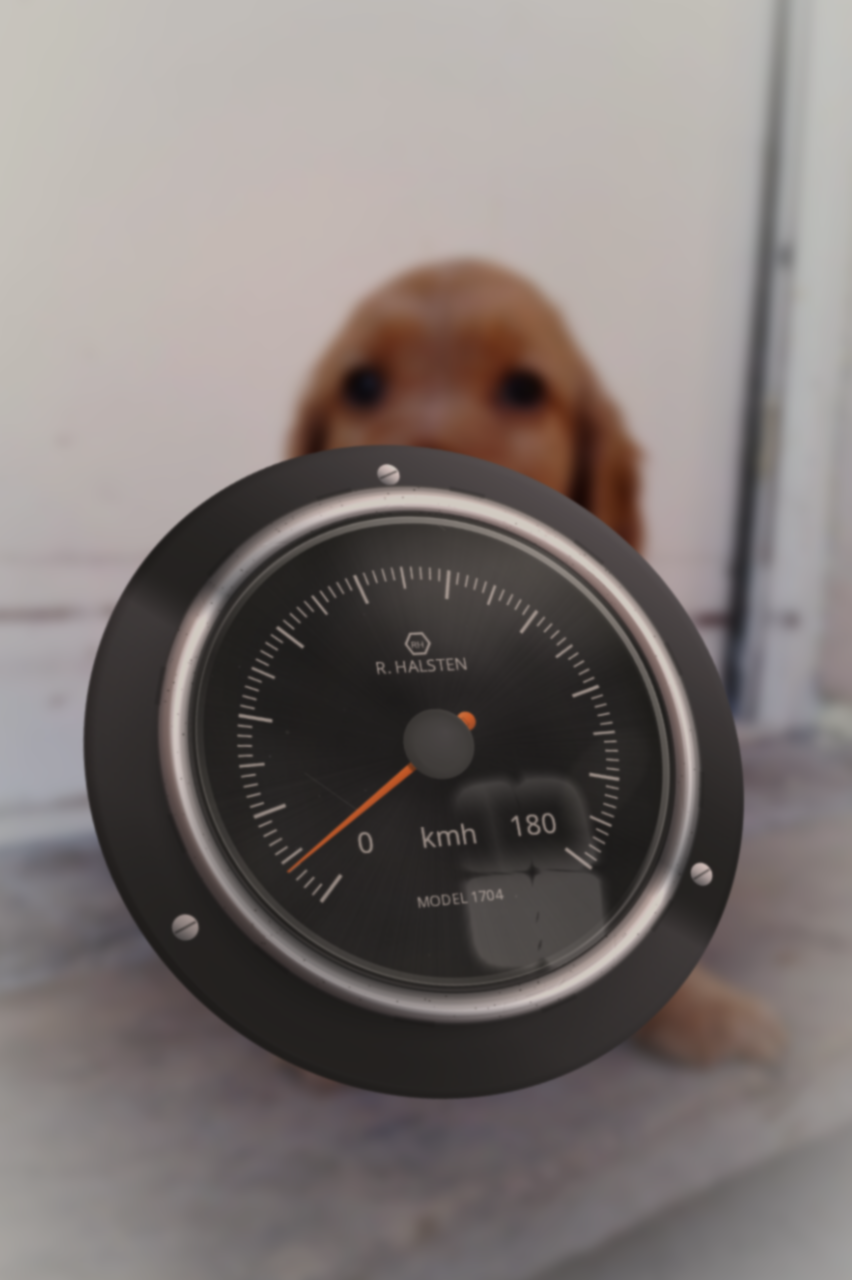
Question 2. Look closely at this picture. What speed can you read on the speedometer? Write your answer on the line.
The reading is 8 km/h
